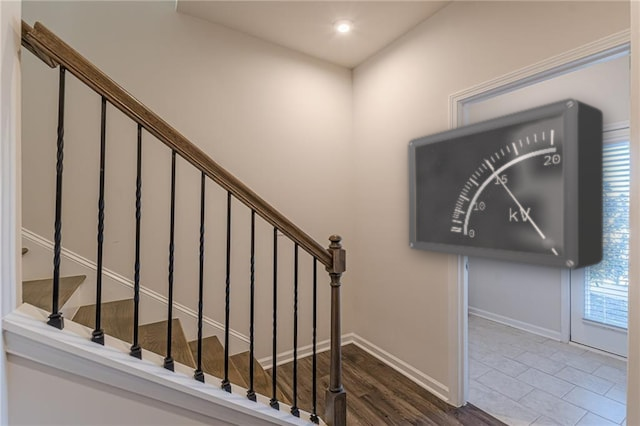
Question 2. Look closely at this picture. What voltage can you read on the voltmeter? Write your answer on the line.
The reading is 15 kV
